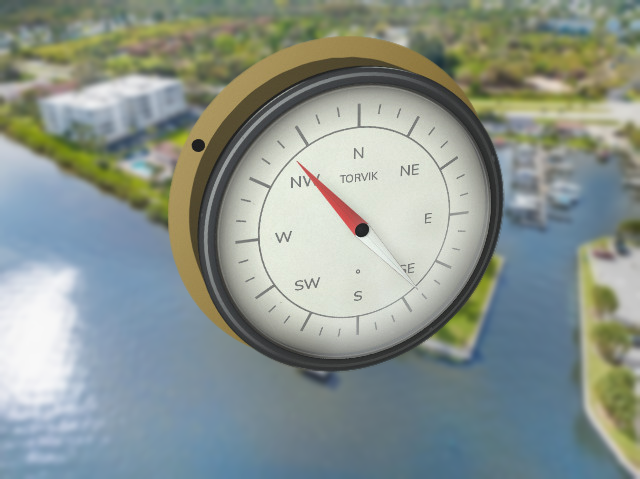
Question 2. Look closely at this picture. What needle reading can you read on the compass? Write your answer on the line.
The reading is 320 °
